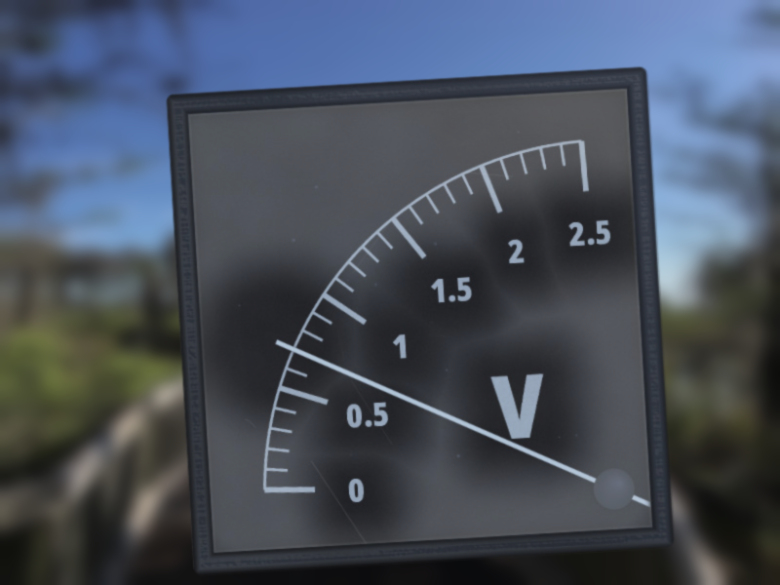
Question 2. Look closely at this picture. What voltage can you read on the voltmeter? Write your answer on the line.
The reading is 0.7 V
